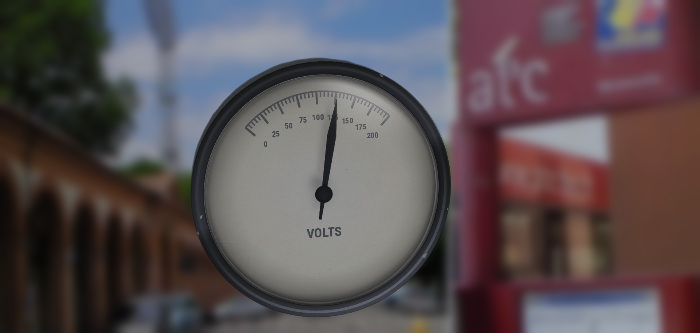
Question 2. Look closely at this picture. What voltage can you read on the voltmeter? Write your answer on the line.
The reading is 125 V
